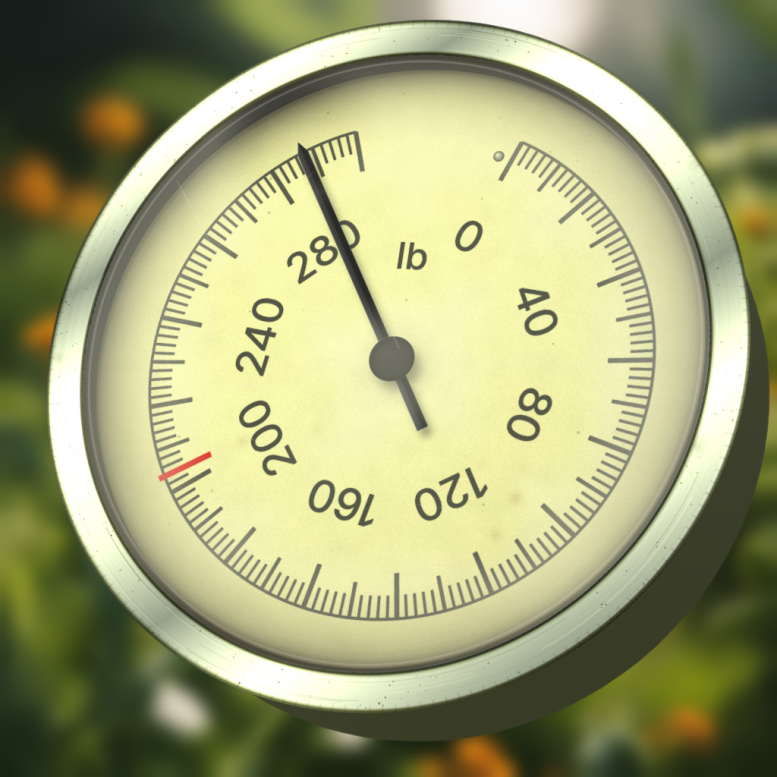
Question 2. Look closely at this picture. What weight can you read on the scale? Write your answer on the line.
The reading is 288 lb
